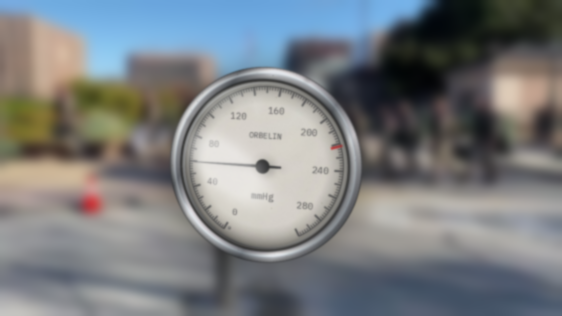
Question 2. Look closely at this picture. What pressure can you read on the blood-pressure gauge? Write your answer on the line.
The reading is 60 mmHg
